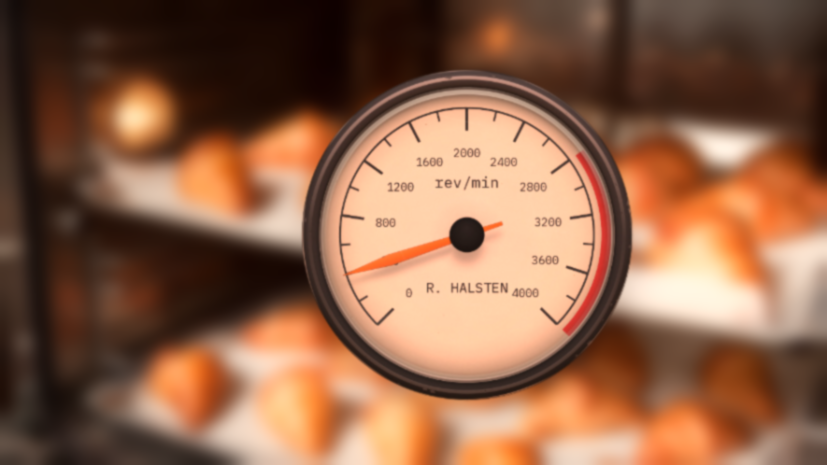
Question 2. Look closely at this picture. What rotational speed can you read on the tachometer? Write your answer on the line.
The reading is 400 rpm
